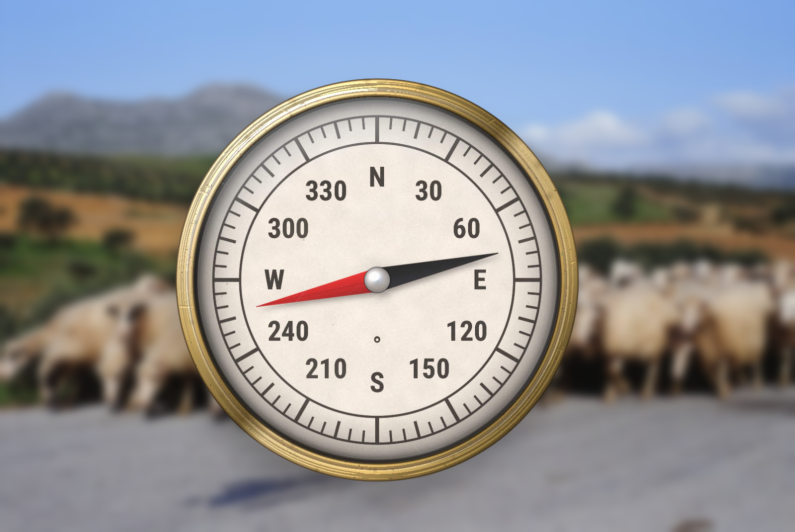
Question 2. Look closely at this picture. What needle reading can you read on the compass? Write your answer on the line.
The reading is 257.5 °
